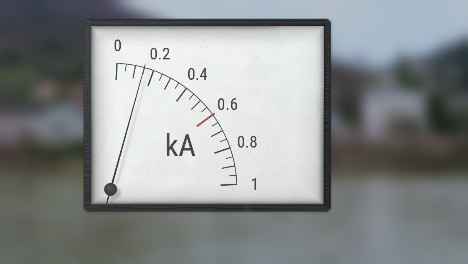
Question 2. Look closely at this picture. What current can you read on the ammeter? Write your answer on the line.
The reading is 0.15 kA
